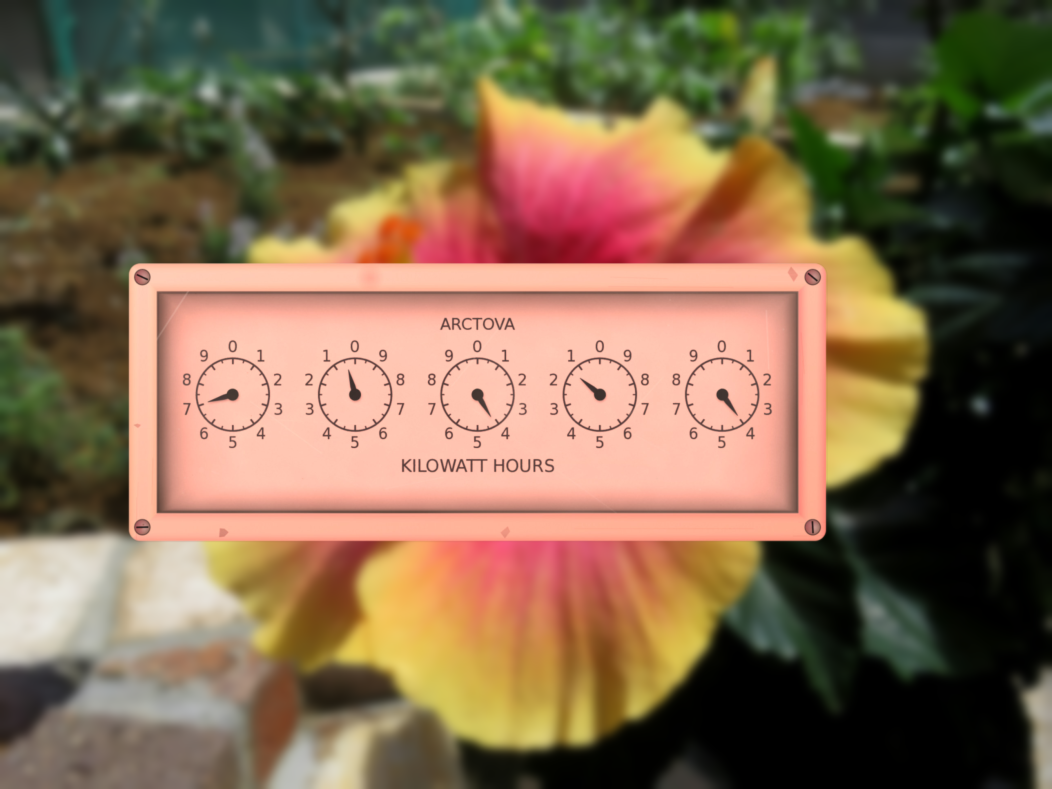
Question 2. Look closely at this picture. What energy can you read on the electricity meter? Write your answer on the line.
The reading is 70414 kWh
